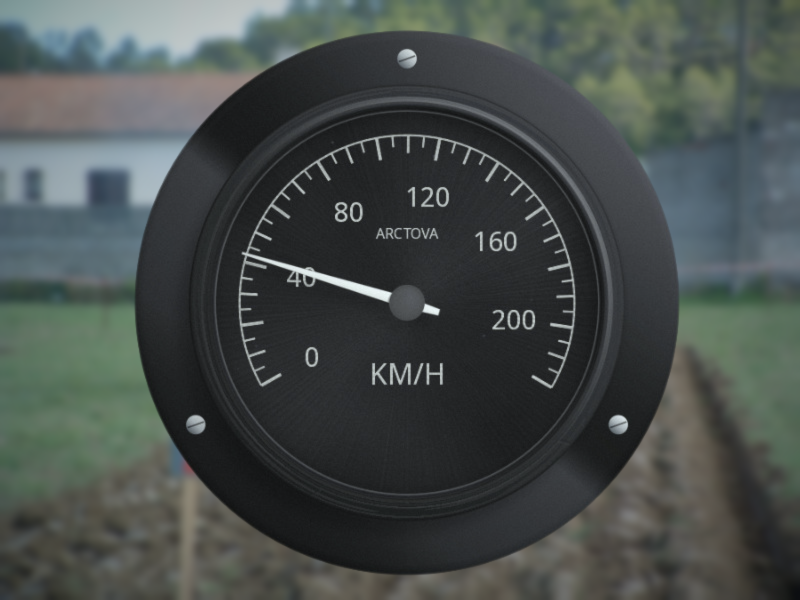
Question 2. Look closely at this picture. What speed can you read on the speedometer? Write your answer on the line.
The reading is 42.5 km/h
